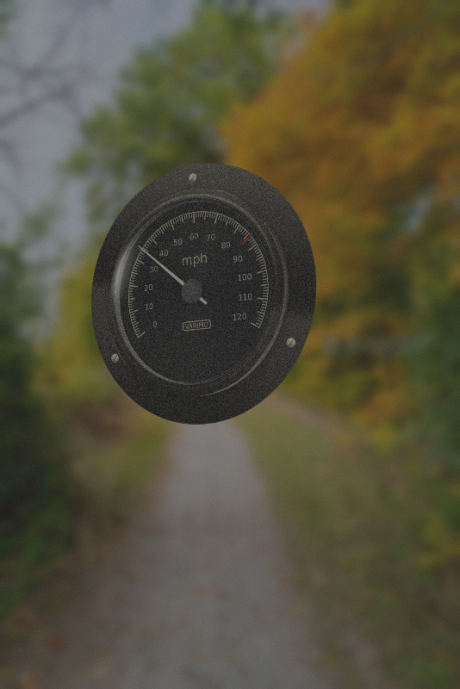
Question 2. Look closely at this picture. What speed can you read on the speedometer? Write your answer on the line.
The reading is 35 mph
